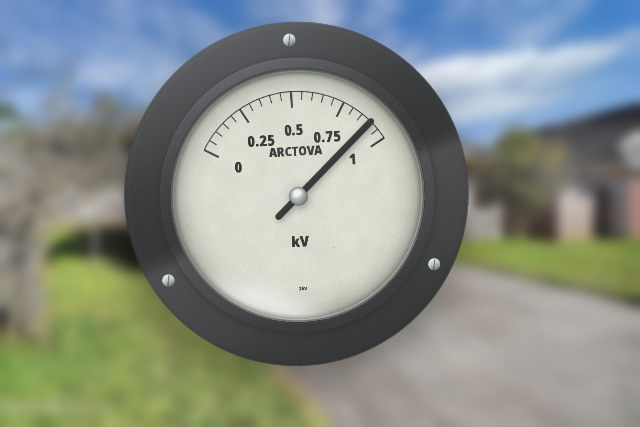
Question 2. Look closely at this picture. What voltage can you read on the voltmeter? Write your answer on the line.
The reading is 0.9 kV
